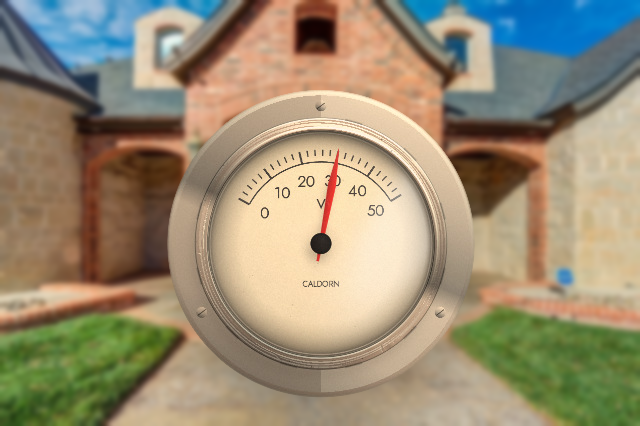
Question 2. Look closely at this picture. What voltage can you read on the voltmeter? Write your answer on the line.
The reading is 30 V
